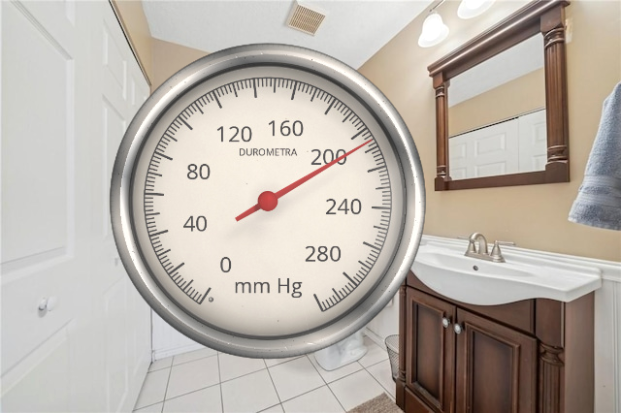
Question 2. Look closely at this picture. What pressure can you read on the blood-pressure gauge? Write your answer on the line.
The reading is 206 mmHg
